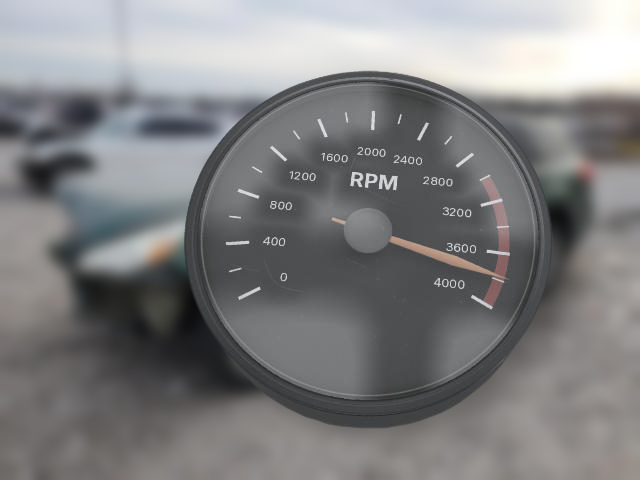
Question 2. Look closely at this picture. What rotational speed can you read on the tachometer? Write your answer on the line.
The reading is 3800 rpm
